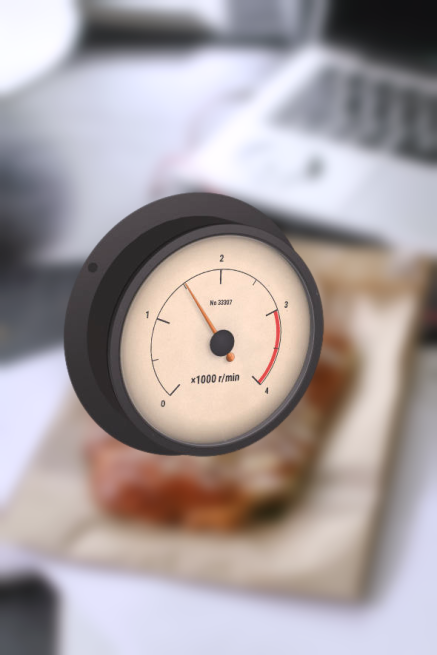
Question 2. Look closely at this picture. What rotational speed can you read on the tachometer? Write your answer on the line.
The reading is 1500 rpm
